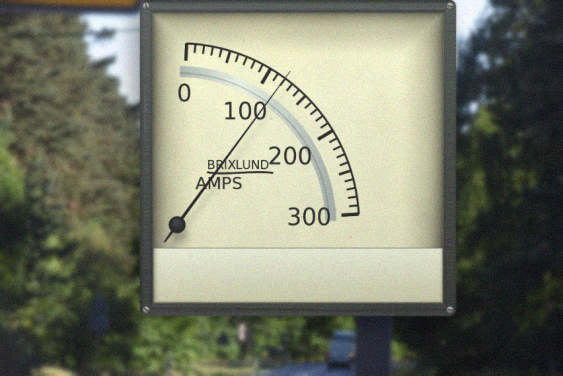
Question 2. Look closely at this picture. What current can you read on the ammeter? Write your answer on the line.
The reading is 120 A
